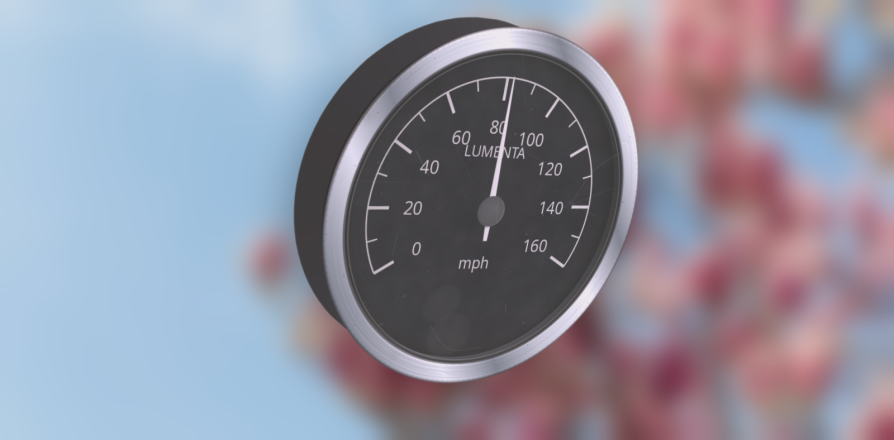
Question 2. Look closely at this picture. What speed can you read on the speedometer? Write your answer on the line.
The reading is 80 mph
